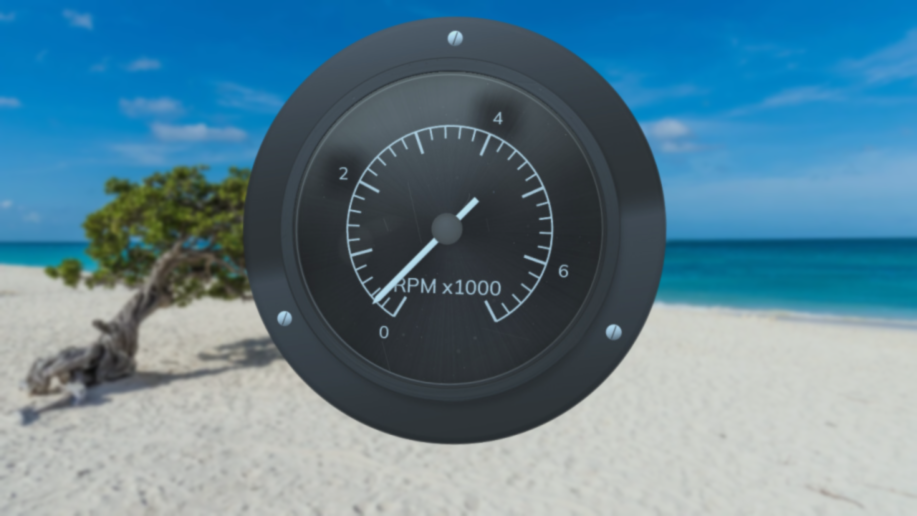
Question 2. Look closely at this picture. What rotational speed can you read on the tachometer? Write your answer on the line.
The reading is 300 rpm
